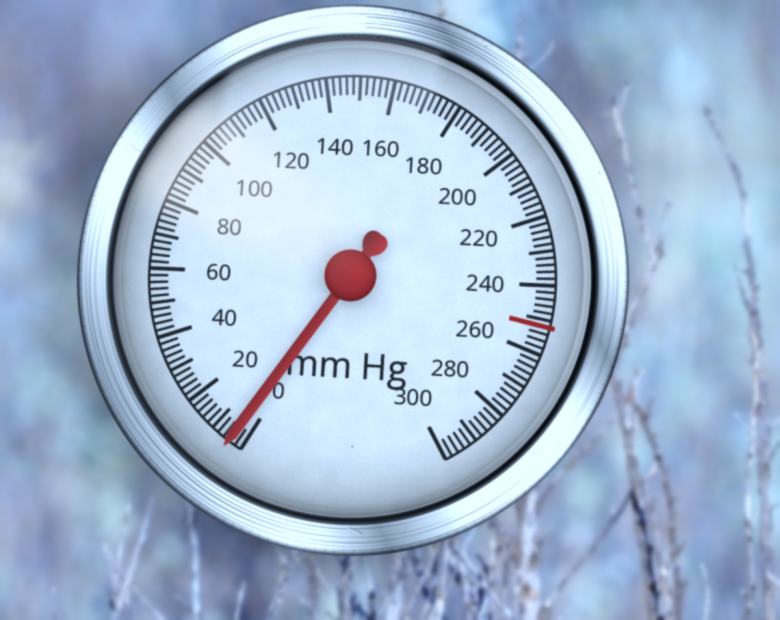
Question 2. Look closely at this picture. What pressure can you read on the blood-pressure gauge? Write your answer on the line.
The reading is 4 mmHg
